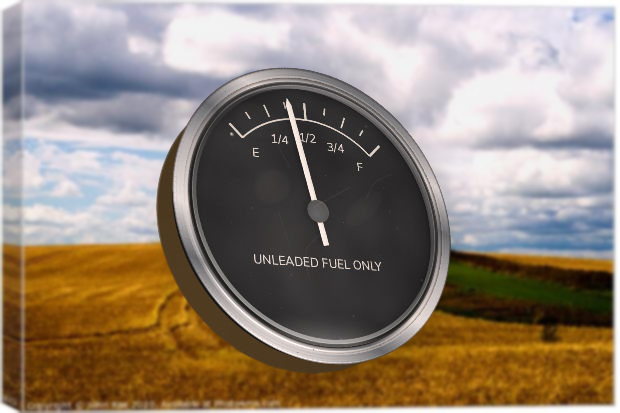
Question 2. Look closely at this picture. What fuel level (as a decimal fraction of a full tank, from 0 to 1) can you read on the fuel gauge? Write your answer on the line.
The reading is 0.375
